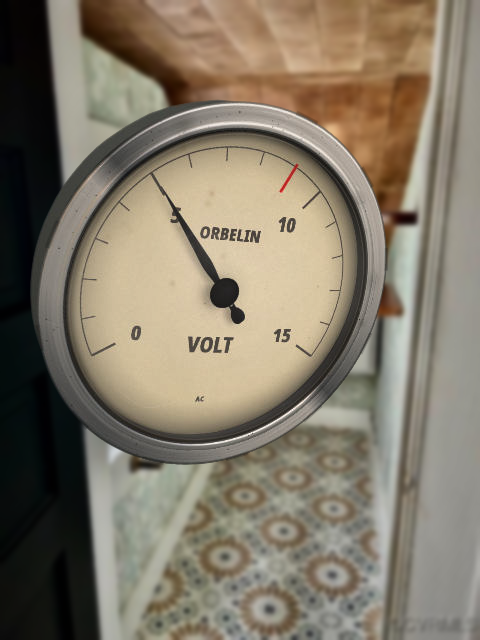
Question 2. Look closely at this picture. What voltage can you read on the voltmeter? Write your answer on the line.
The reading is 5 V
